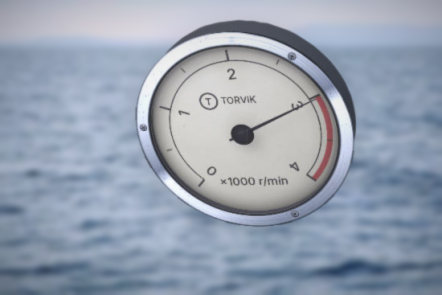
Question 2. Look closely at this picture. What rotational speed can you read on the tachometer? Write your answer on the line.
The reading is 3000 rpm
